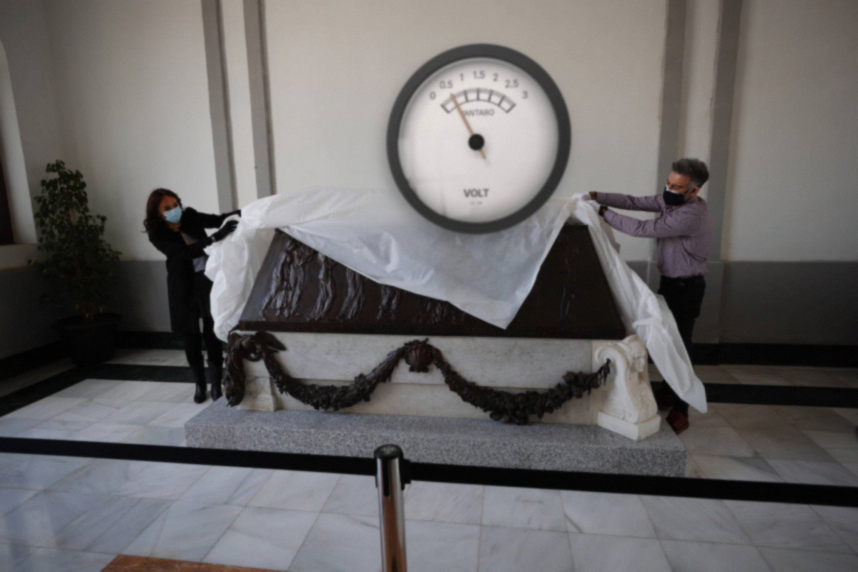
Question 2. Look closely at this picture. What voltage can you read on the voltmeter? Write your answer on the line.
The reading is 0.5 V
